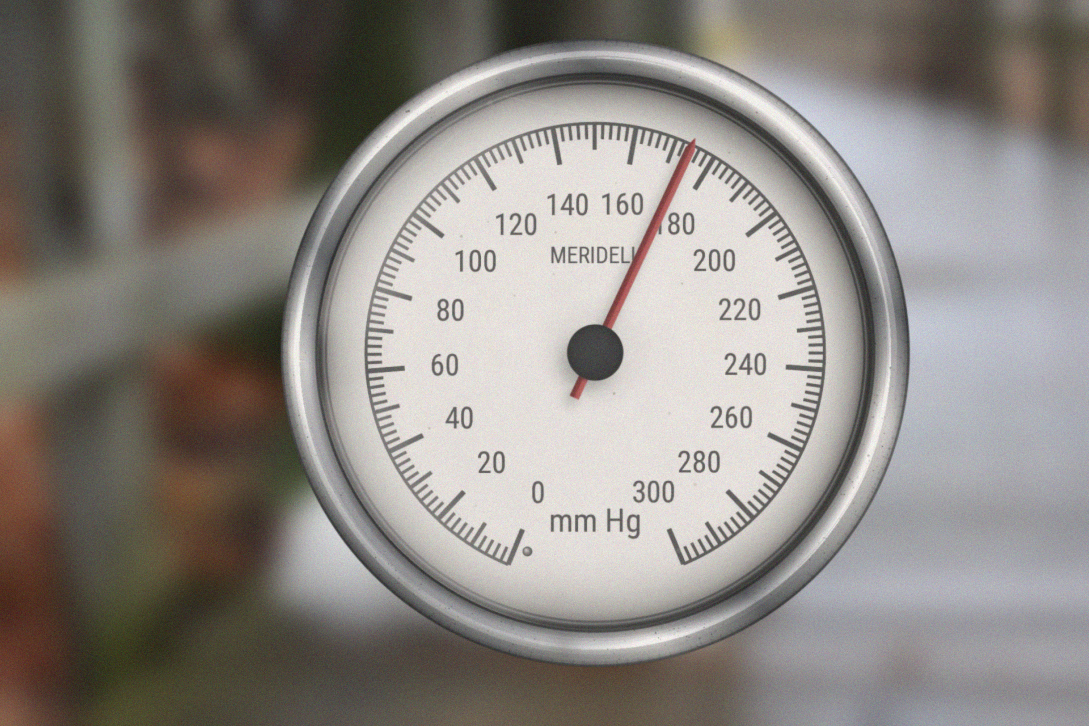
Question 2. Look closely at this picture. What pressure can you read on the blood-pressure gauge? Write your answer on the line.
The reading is 174 mmHg
